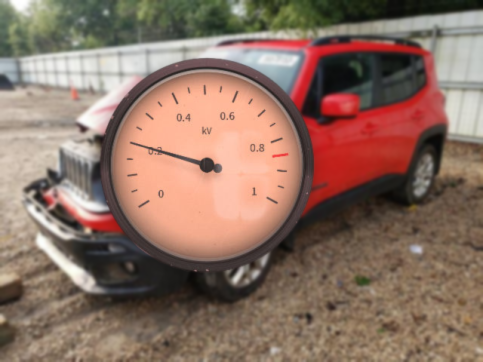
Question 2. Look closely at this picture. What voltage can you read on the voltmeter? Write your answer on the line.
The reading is 0.2 kV
